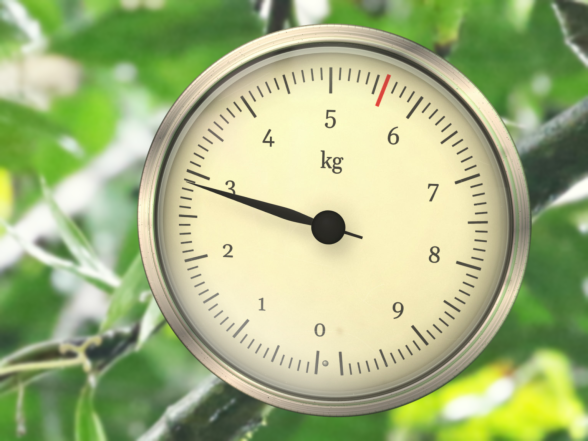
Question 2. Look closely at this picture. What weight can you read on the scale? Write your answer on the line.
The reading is 2.9 kg
